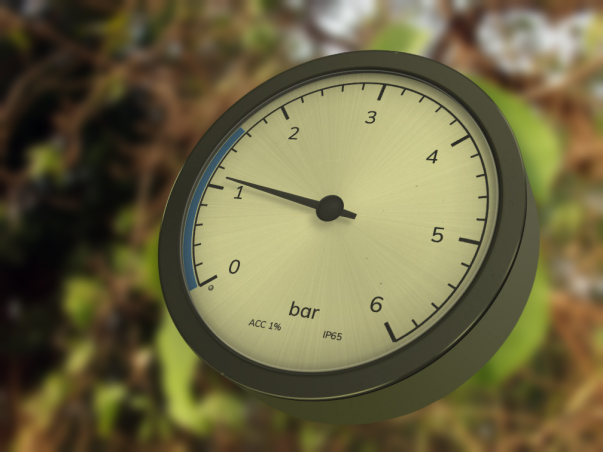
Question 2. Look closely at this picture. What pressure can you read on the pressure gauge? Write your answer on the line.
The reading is 1.1 bar
